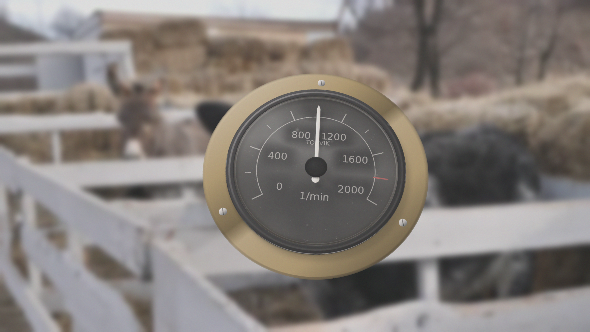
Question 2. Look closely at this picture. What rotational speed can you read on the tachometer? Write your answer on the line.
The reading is 1000 rpm
